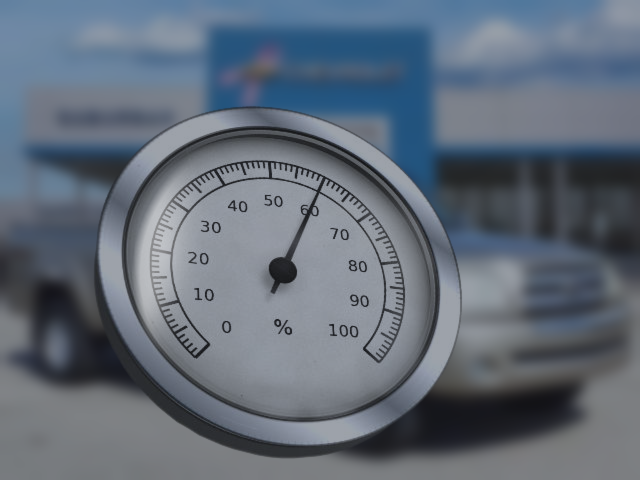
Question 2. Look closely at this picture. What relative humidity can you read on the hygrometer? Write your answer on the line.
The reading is 60 %
